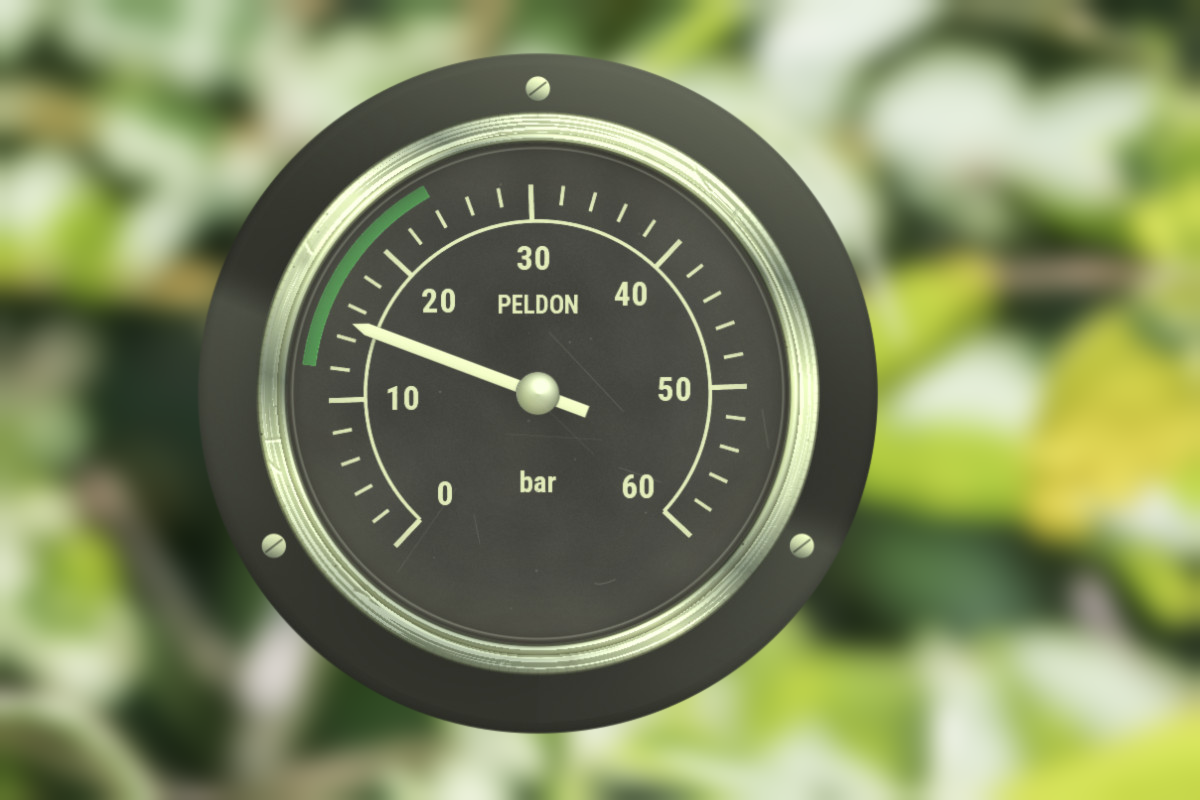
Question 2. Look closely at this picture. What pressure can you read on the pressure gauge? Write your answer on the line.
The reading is 15 bar
